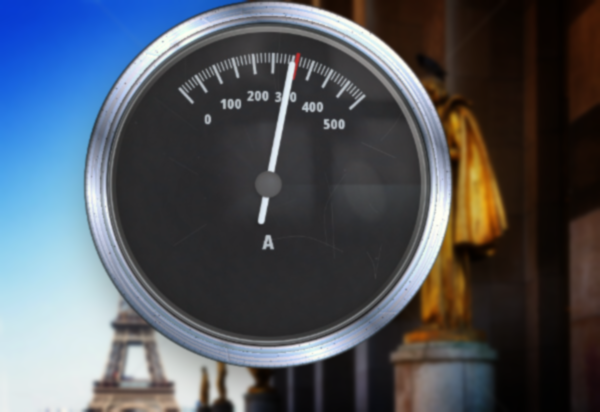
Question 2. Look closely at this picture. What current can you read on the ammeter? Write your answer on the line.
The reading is 300 A
